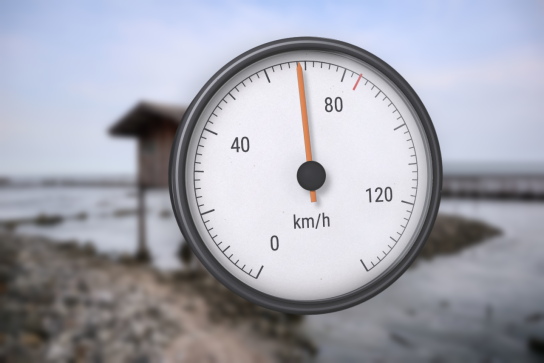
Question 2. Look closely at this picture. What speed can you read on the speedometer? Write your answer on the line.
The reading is 68 km/h
